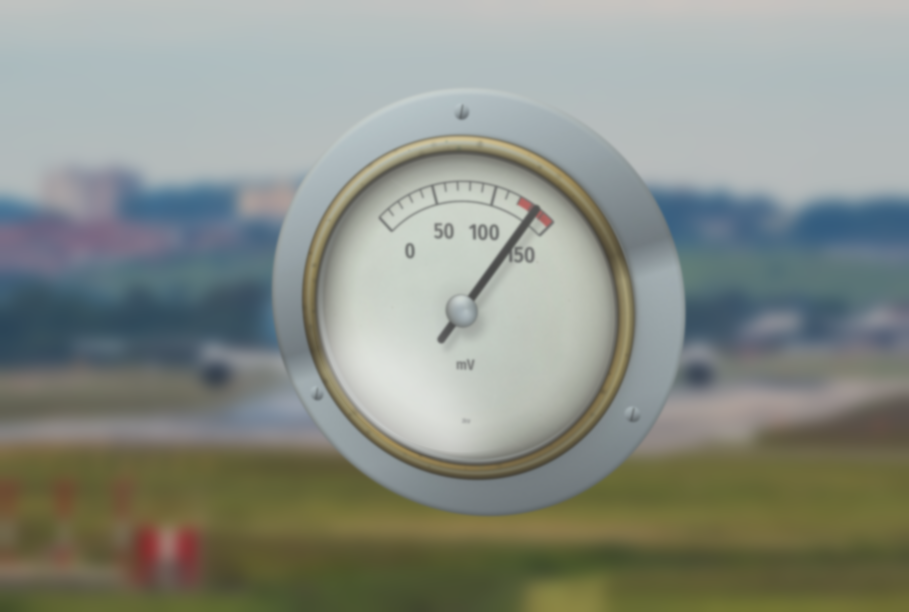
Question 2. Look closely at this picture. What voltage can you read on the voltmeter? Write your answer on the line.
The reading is 135 mV
